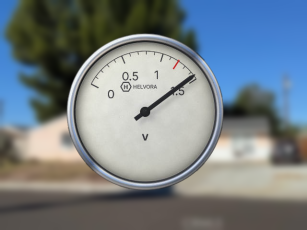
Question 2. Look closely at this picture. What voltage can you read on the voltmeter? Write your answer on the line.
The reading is 1.45 V
